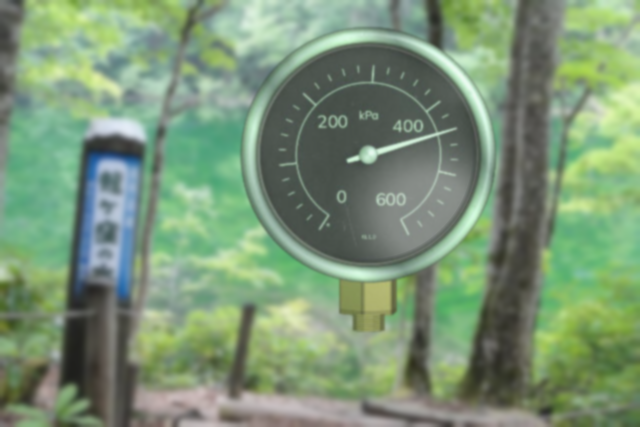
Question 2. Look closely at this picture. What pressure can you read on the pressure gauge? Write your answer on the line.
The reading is 440 kPa
